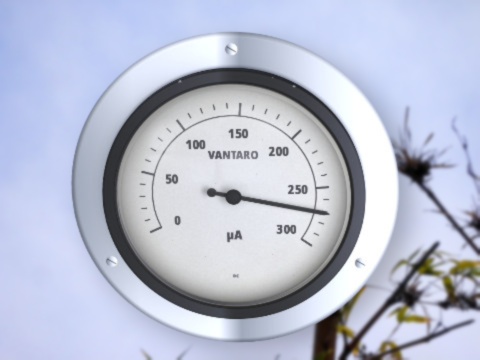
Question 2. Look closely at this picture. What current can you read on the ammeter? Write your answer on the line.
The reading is 270 µA
